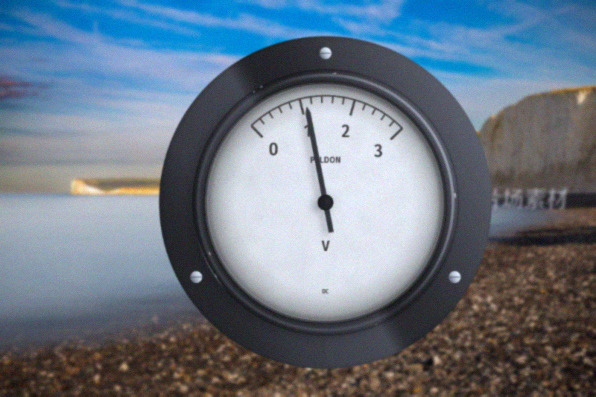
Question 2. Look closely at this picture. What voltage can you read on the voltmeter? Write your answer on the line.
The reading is 1.1 V
